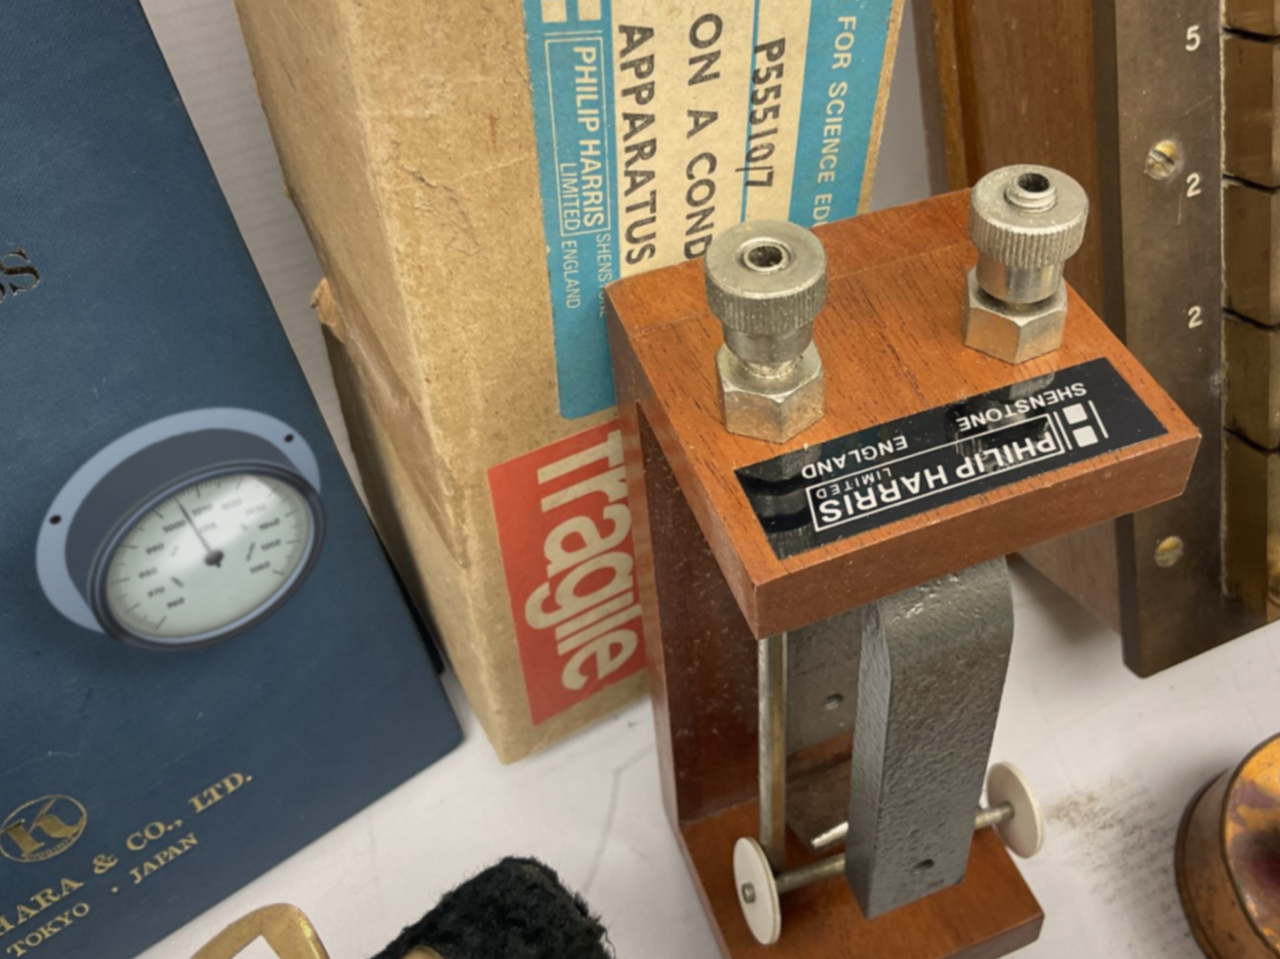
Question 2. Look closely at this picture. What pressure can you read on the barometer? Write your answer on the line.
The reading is 1005 hPa
